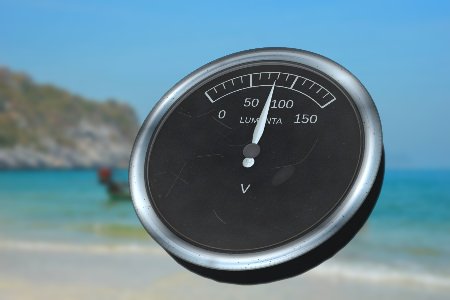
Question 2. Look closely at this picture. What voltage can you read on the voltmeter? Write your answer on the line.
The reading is 80 V
